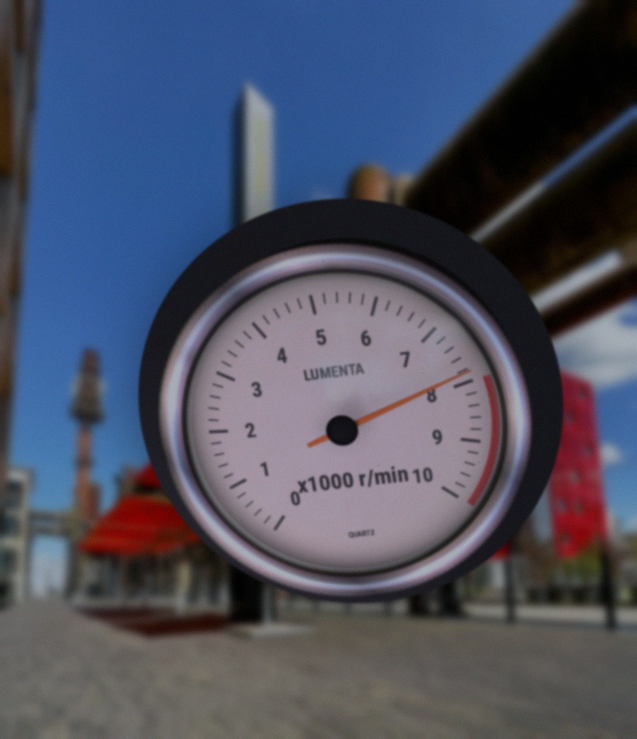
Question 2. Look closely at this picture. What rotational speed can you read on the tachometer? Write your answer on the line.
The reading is 7800 rpm
